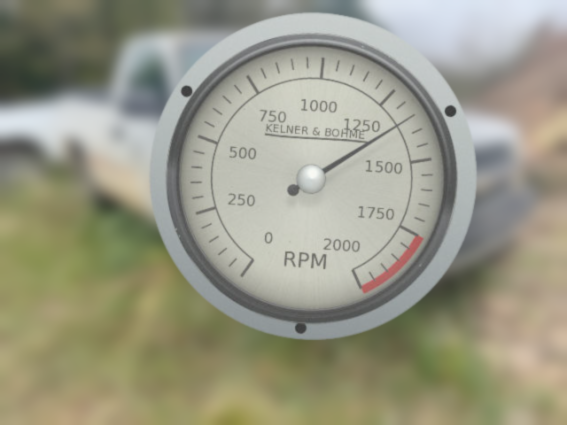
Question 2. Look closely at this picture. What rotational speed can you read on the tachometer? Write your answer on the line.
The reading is 1350 rpm
